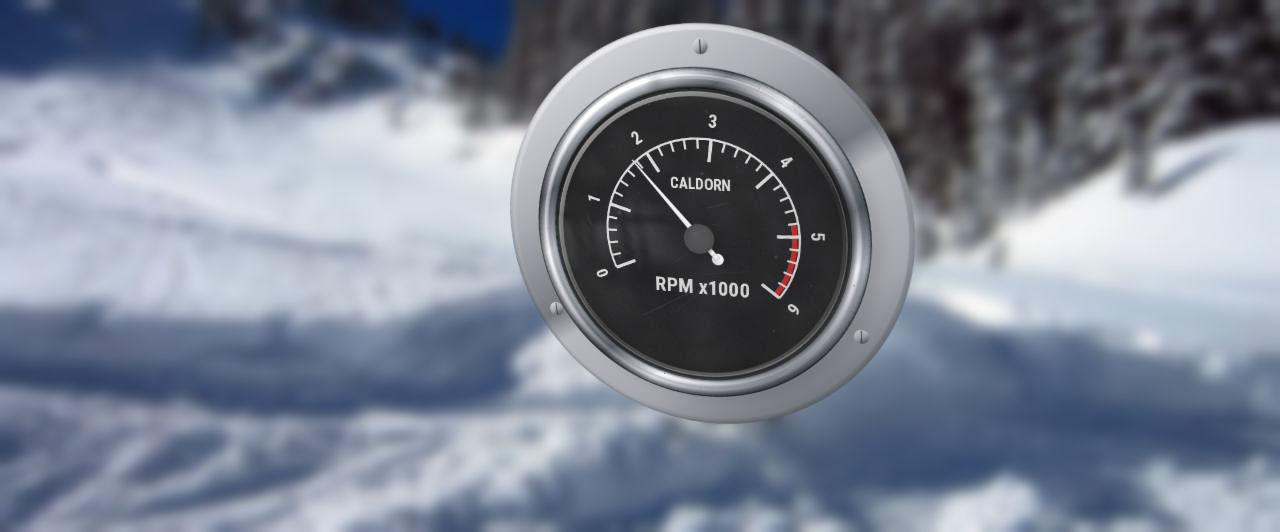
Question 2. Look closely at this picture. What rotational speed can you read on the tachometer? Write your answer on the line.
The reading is 1800 rpm
